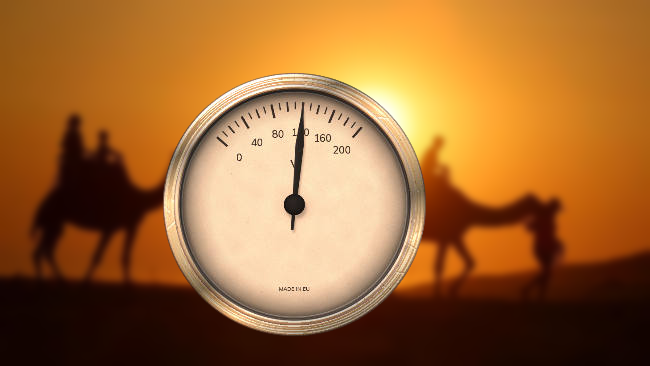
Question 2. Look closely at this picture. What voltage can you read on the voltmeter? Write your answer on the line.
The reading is 120 V
